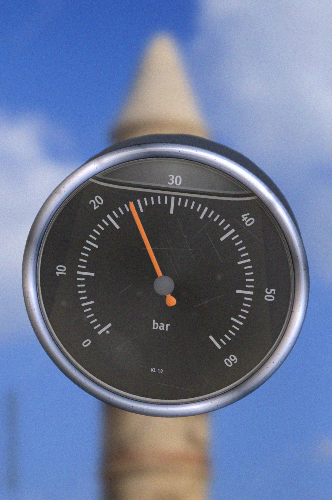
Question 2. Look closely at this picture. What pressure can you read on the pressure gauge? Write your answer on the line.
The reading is 24 bar
